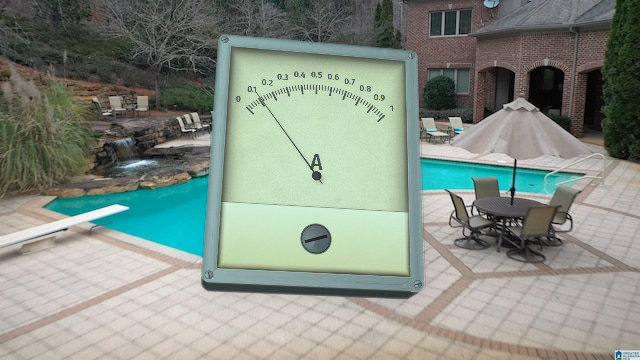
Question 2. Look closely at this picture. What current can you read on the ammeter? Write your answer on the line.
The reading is 0.1 A
